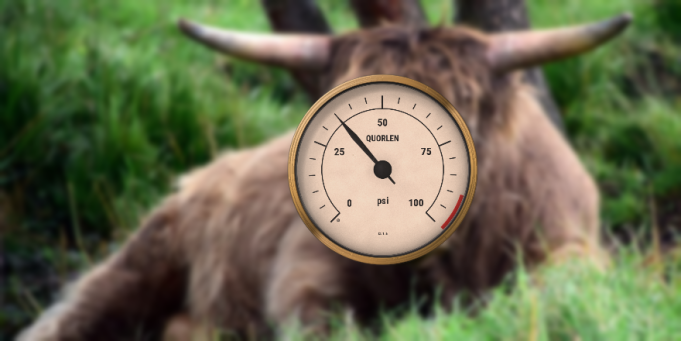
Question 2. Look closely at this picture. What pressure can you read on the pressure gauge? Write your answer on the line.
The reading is 35 psi
